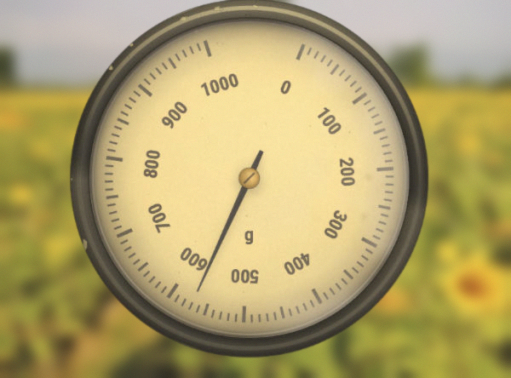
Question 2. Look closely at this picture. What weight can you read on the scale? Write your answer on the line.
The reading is 570 g
